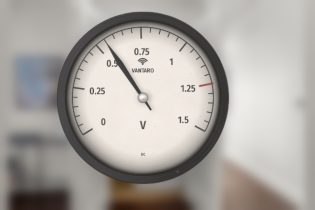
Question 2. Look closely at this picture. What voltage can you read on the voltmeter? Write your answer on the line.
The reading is 0.55 V
